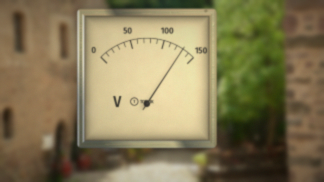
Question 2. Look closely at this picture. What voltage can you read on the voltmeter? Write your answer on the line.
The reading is 130 V
